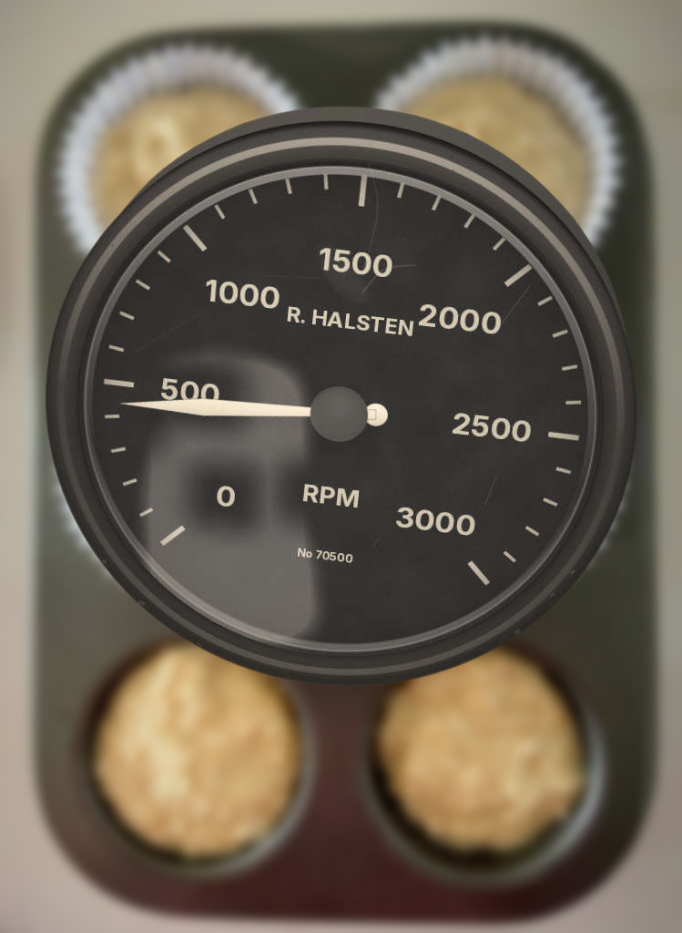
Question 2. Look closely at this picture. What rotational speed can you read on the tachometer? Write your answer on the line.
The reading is 450 rpm
